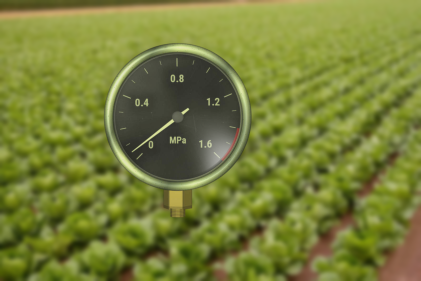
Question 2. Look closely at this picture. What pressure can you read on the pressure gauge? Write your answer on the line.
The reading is 0.05 MPa
